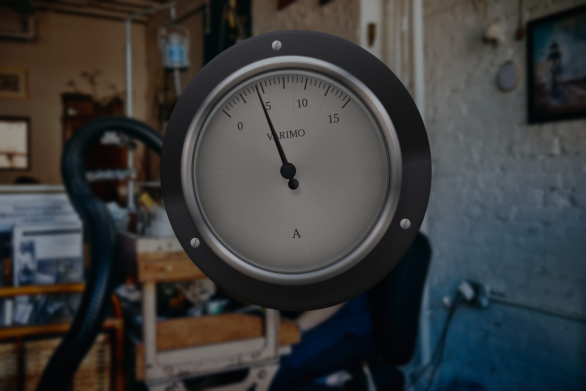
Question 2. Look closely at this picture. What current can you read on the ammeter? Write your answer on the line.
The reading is 4.5 A
